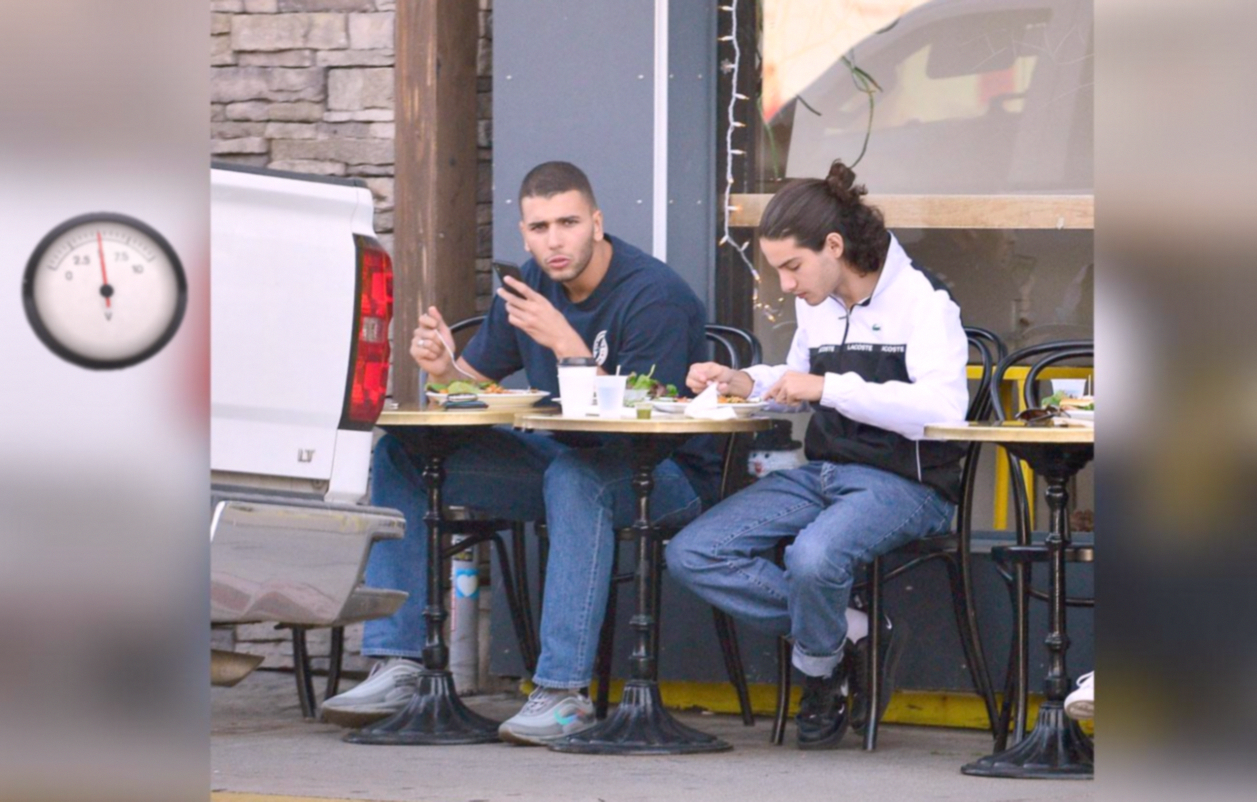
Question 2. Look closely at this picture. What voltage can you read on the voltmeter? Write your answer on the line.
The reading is 5 V
